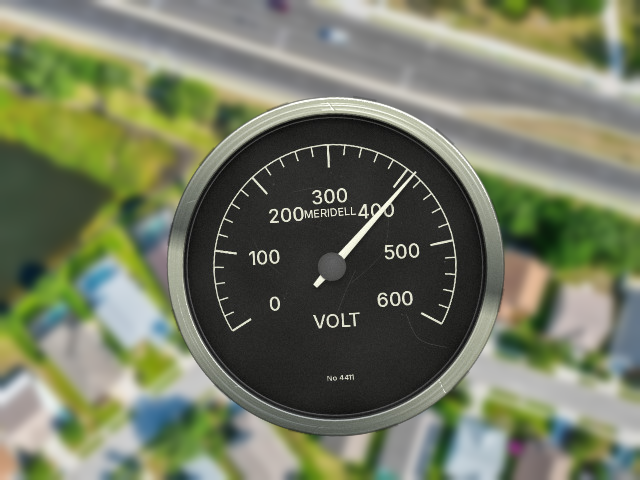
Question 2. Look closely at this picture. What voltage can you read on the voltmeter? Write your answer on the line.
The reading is 410 V
